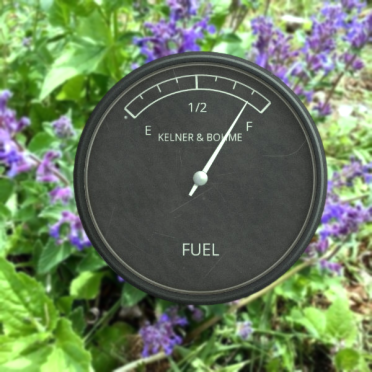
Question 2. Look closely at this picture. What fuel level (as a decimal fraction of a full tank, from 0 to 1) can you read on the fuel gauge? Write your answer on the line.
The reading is 0.875
